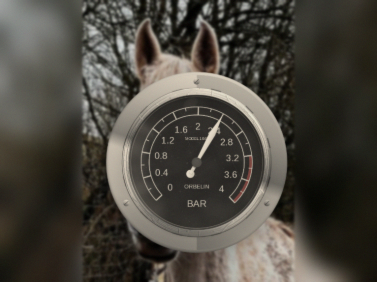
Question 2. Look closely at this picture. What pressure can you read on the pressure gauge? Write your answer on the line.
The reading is 2.4 bar
